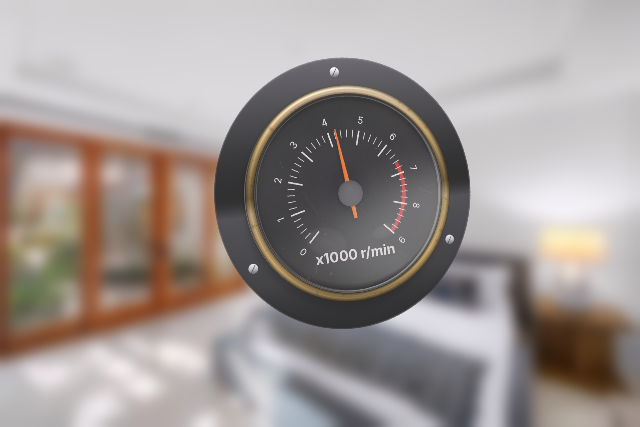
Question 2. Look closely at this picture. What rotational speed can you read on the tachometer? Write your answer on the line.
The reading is 4200 rpm
